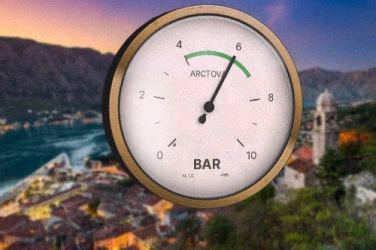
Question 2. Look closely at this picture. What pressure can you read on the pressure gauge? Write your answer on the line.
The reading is 6 bar
